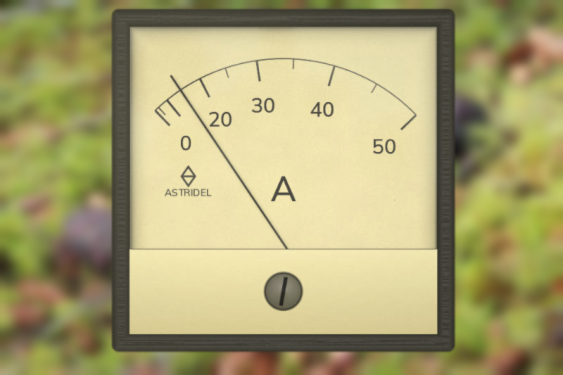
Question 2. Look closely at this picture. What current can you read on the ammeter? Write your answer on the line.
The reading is 15 A
